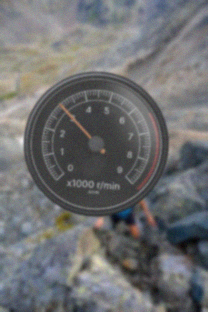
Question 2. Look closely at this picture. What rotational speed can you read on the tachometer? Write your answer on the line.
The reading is 3000 rpm
